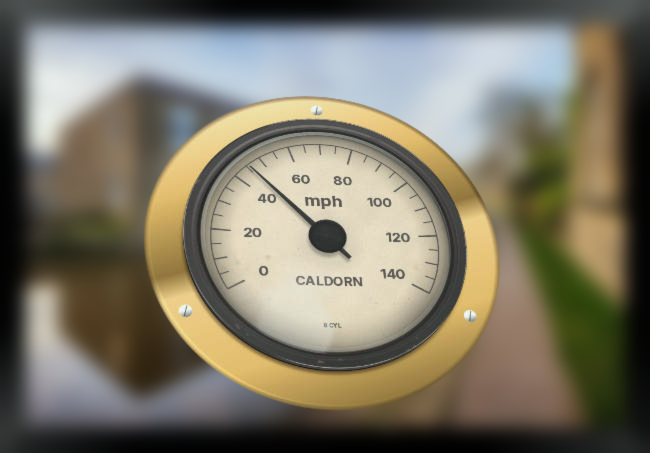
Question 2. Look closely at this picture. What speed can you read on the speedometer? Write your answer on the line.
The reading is 45 mph
